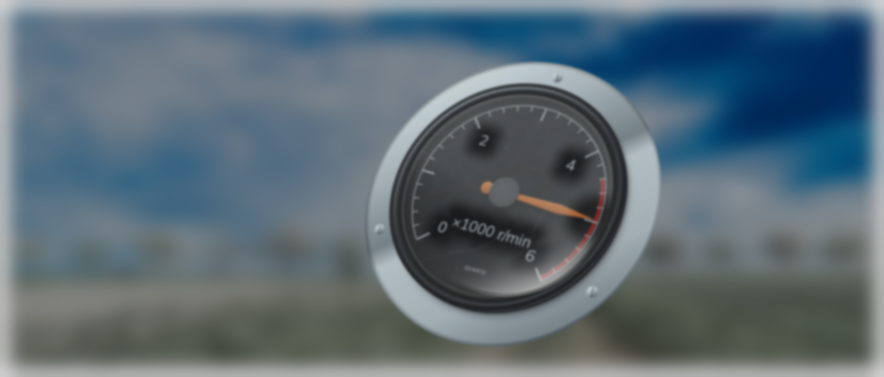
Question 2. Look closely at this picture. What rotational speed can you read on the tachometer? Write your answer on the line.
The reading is 5000 rpm
